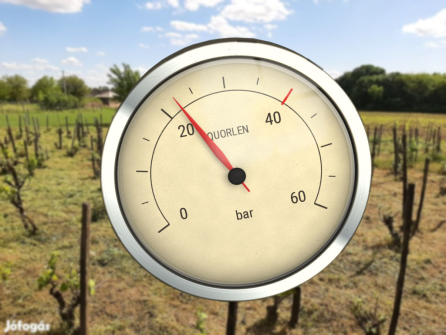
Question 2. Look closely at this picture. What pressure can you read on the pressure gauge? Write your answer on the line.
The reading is 22.5 bar
